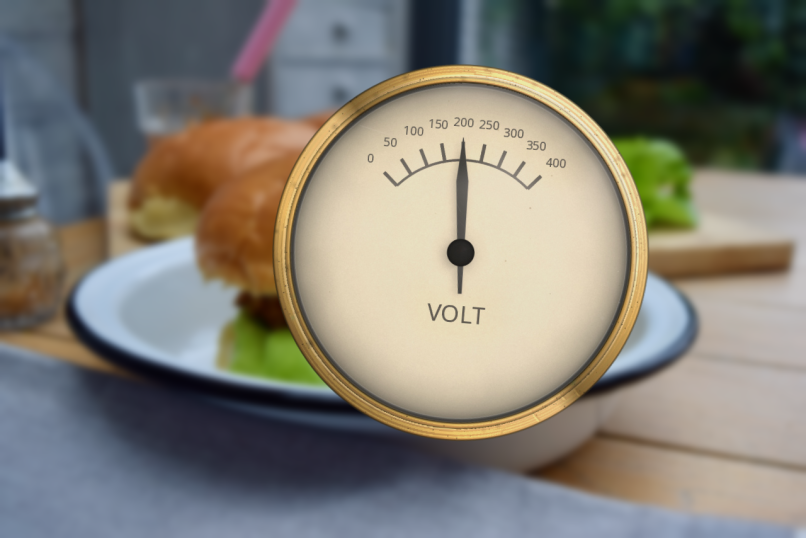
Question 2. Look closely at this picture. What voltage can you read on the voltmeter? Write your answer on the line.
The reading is 200 V
